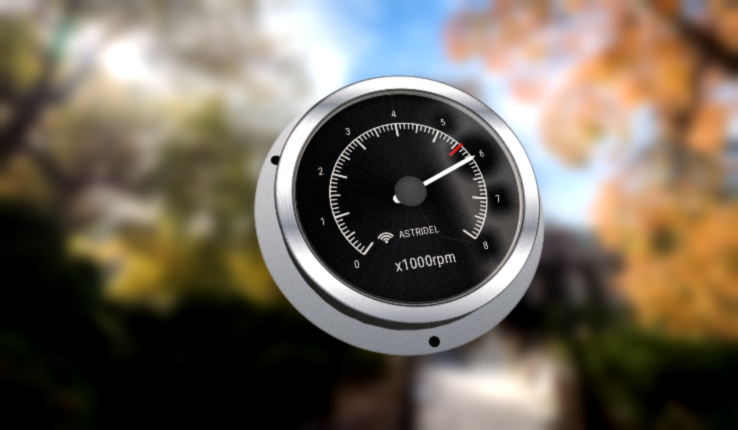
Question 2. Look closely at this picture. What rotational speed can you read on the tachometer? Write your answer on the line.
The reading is 6000 rpm
